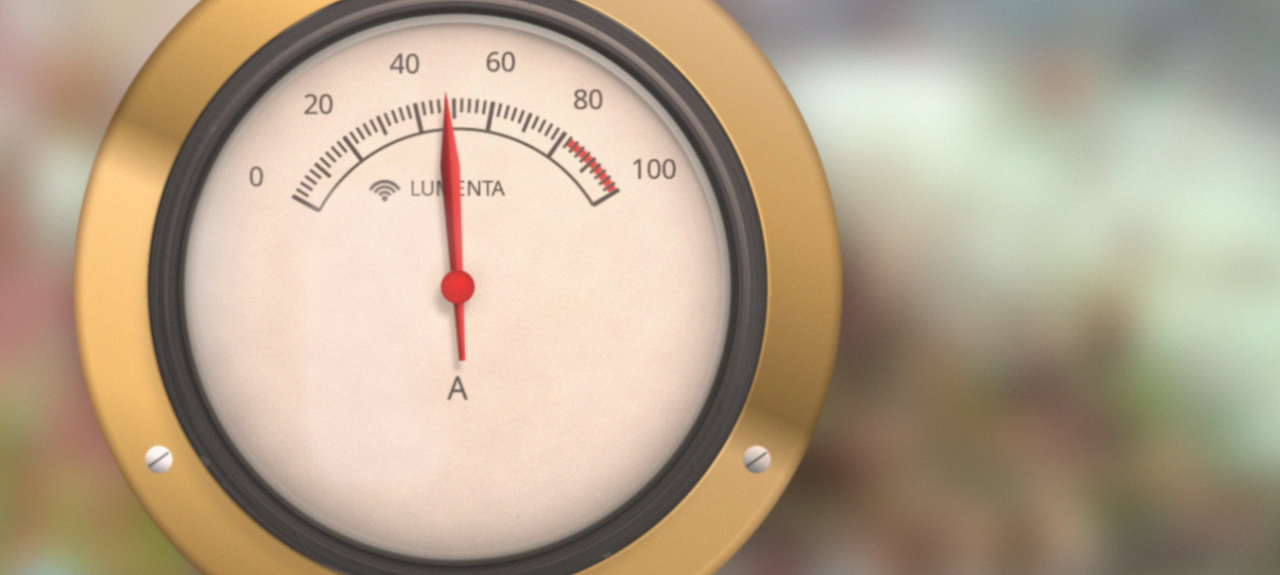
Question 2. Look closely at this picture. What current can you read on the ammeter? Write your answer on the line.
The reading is 48 A
